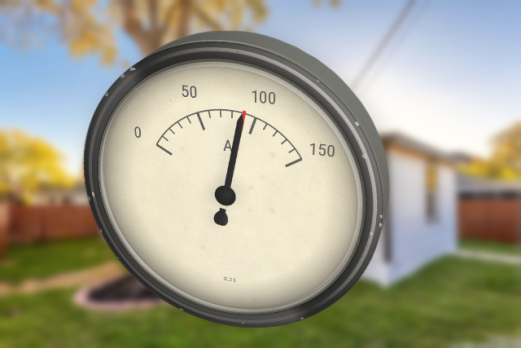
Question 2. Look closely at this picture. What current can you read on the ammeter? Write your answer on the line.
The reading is 90 A
